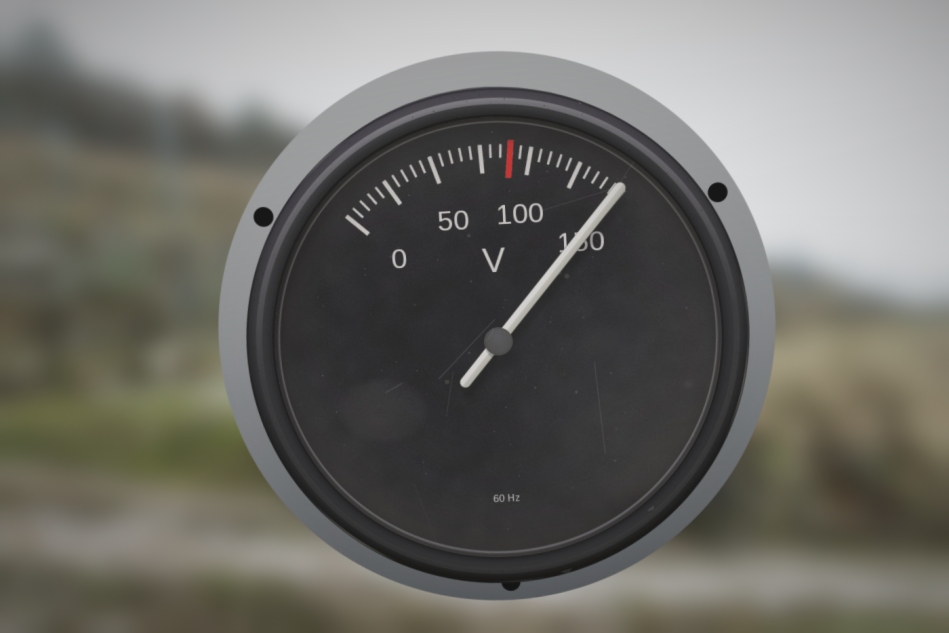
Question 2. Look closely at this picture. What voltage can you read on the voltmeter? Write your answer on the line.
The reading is 147.5 V
